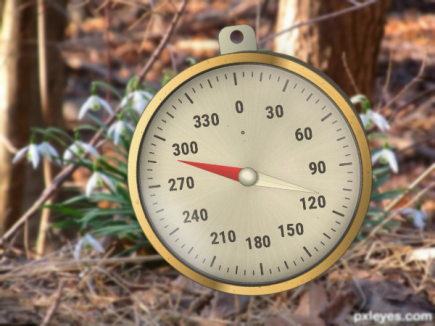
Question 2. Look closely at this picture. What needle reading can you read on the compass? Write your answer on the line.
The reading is 290 °
